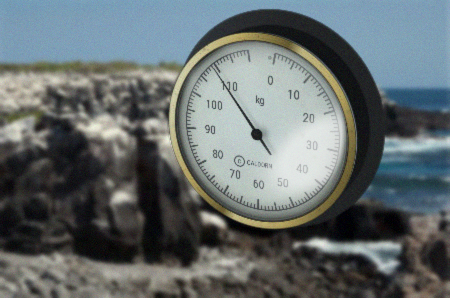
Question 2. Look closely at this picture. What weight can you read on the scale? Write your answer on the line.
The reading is 110 kg
